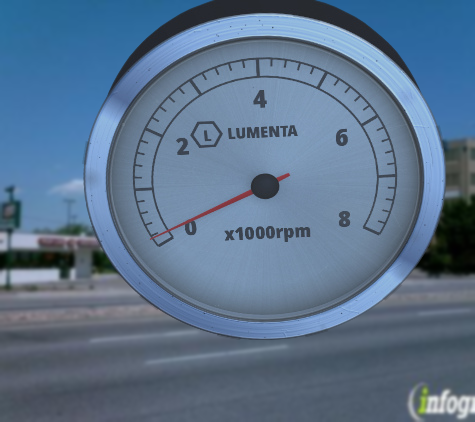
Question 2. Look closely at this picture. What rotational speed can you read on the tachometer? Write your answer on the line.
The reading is 200 rpm
